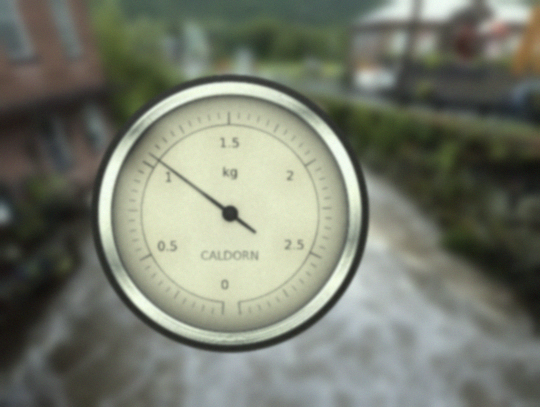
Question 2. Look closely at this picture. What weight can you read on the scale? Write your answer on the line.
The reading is 1.05 kg
